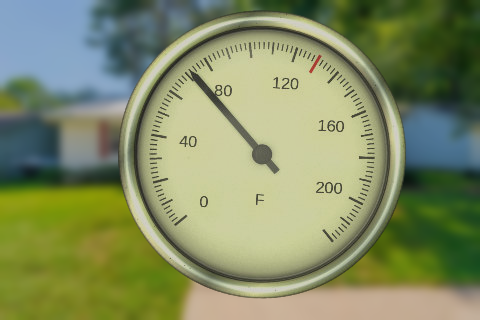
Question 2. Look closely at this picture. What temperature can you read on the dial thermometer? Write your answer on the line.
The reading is 72 °F
